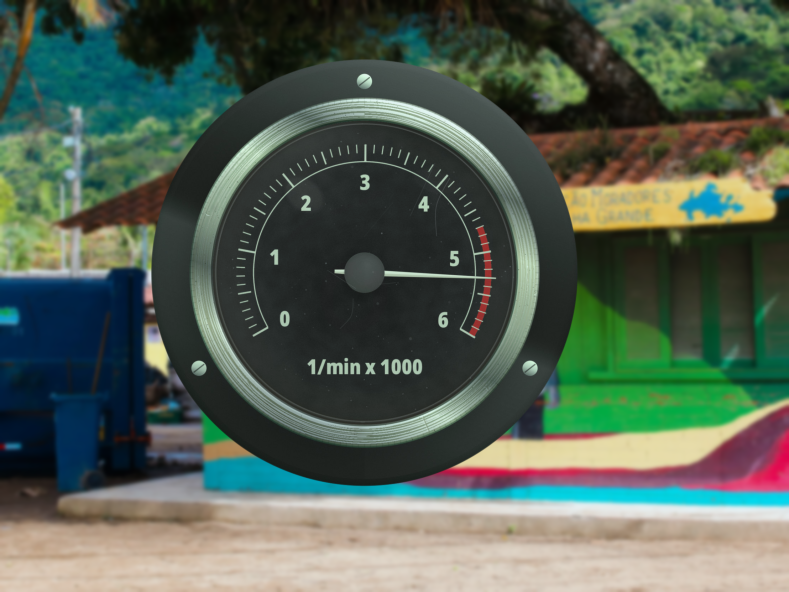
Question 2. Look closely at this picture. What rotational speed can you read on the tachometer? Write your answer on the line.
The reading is 5300 rpm
